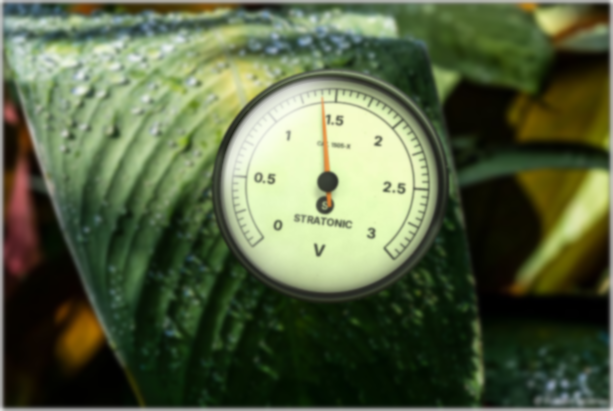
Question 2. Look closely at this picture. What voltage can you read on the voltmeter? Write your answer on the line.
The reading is 1.4 V
